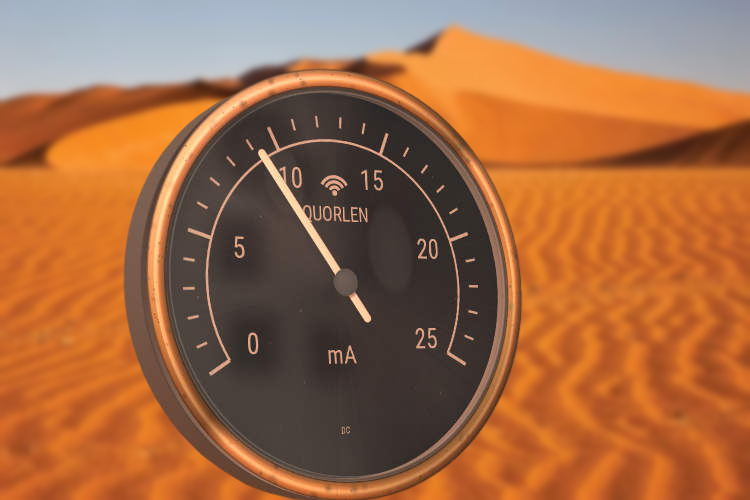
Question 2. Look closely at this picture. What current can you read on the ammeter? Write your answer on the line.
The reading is 9 mA
